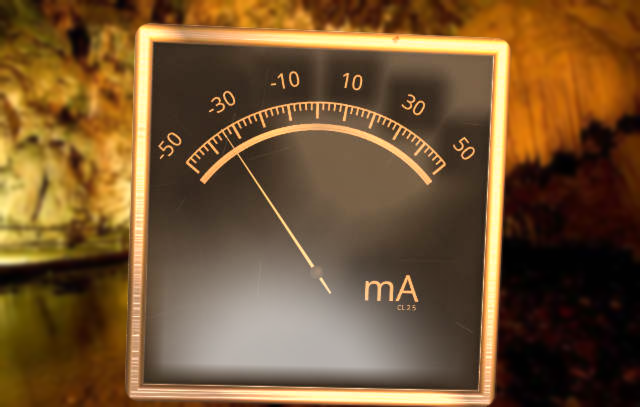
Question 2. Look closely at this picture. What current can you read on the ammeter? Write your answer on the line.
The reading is -34 mA
